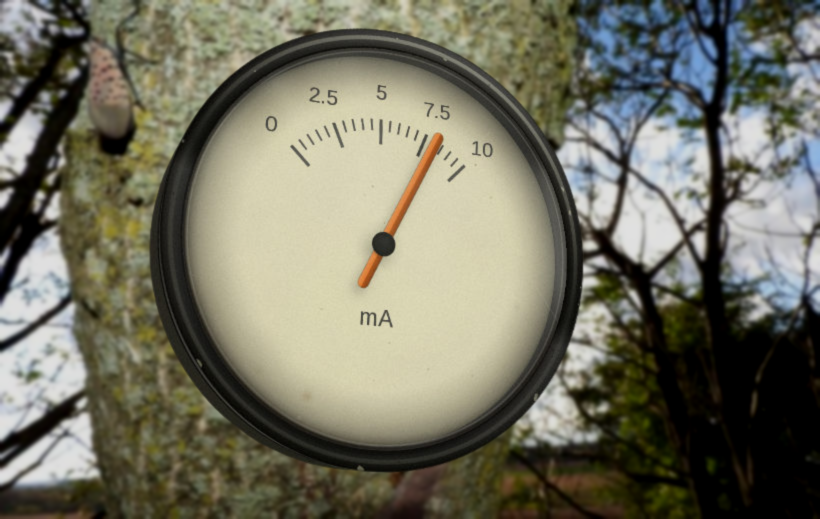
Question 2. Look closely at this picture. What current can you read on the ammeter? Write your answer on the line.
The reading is 8 mA
